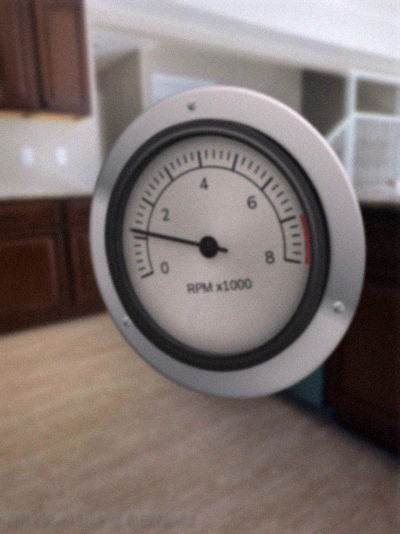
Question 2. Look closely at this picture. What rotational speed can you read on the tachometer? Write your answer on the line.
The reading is 1200 rpm
